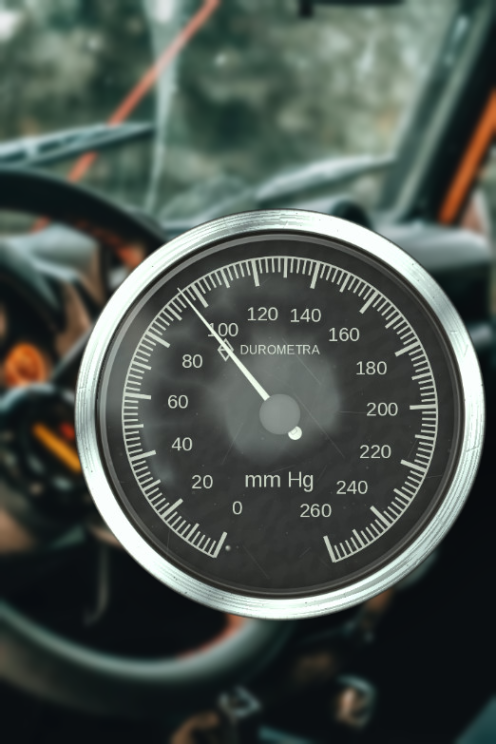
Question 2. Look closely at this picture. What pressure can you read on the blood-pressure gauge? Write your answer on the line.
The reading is 96 mmHg
